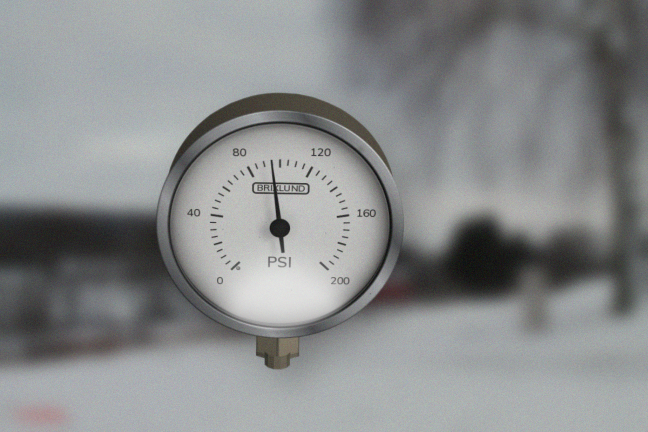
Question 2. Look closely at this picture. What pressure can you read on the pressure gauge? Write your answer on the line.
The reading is 95 psi
